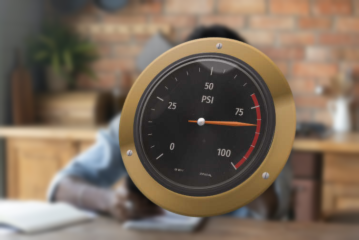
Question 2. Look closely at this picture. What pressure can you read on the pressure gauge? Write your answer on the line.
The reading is 82.5 psi
